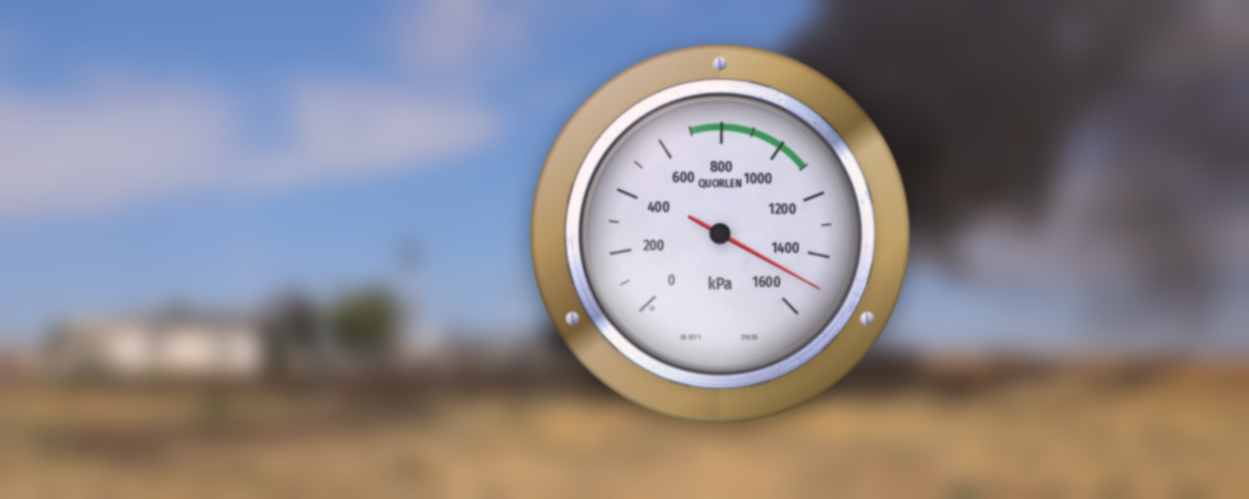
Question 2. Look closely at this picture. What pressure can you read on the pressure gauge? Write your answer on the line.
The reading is 1500 kPa
